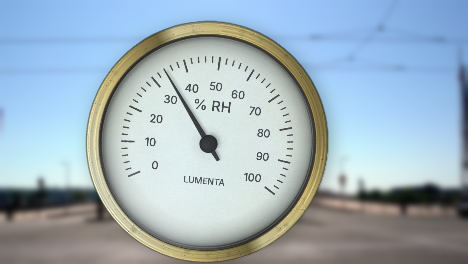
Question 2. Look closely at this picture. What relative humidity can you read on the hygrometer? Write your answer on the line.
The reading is 34 %
